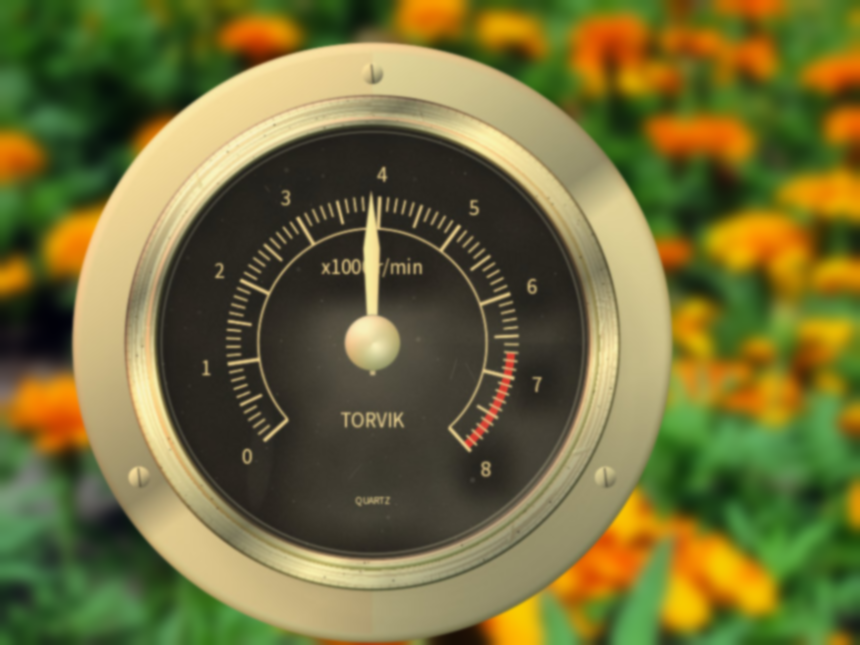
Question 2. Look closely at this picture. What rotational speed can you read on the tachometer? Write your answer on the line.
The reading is 3900 rpm
